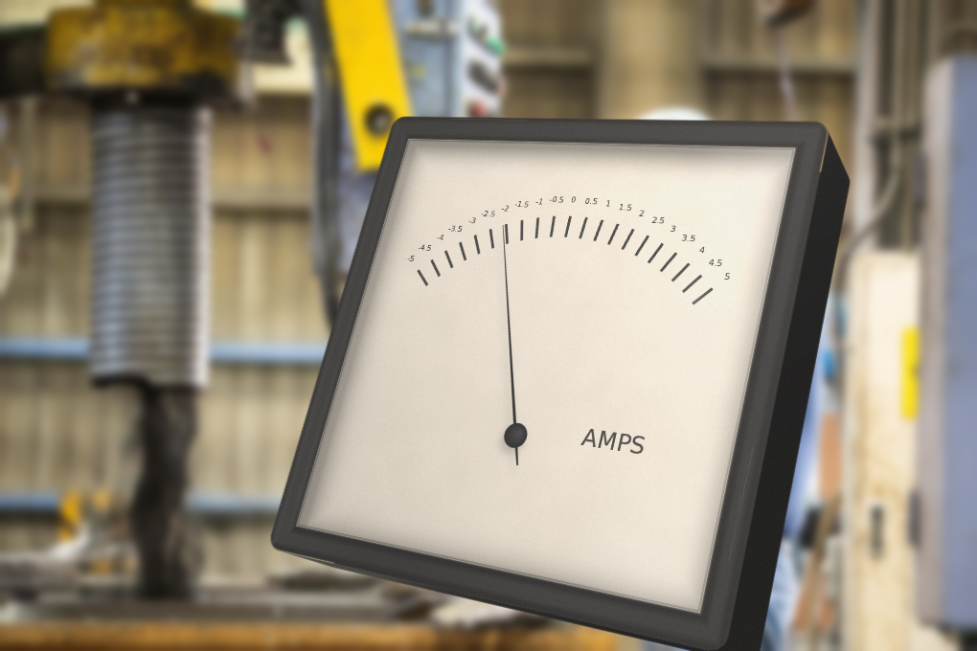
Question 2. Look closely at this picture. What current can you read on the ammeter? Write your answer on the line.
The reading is -2 A
